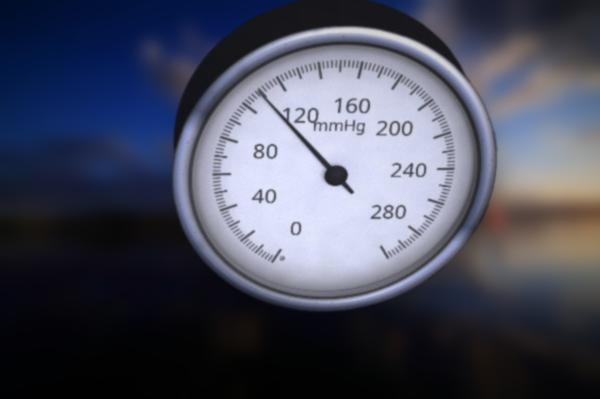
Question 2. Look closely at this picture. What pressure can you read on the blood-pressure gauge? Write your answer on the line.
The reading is 110 mmHg
